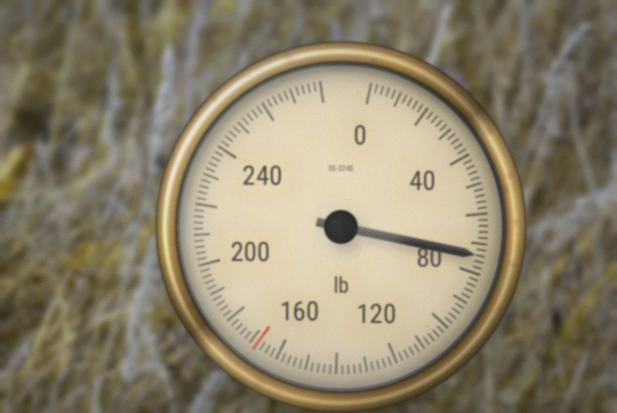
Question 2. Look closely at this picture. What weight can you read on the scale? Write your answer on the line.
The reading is 74 lb
